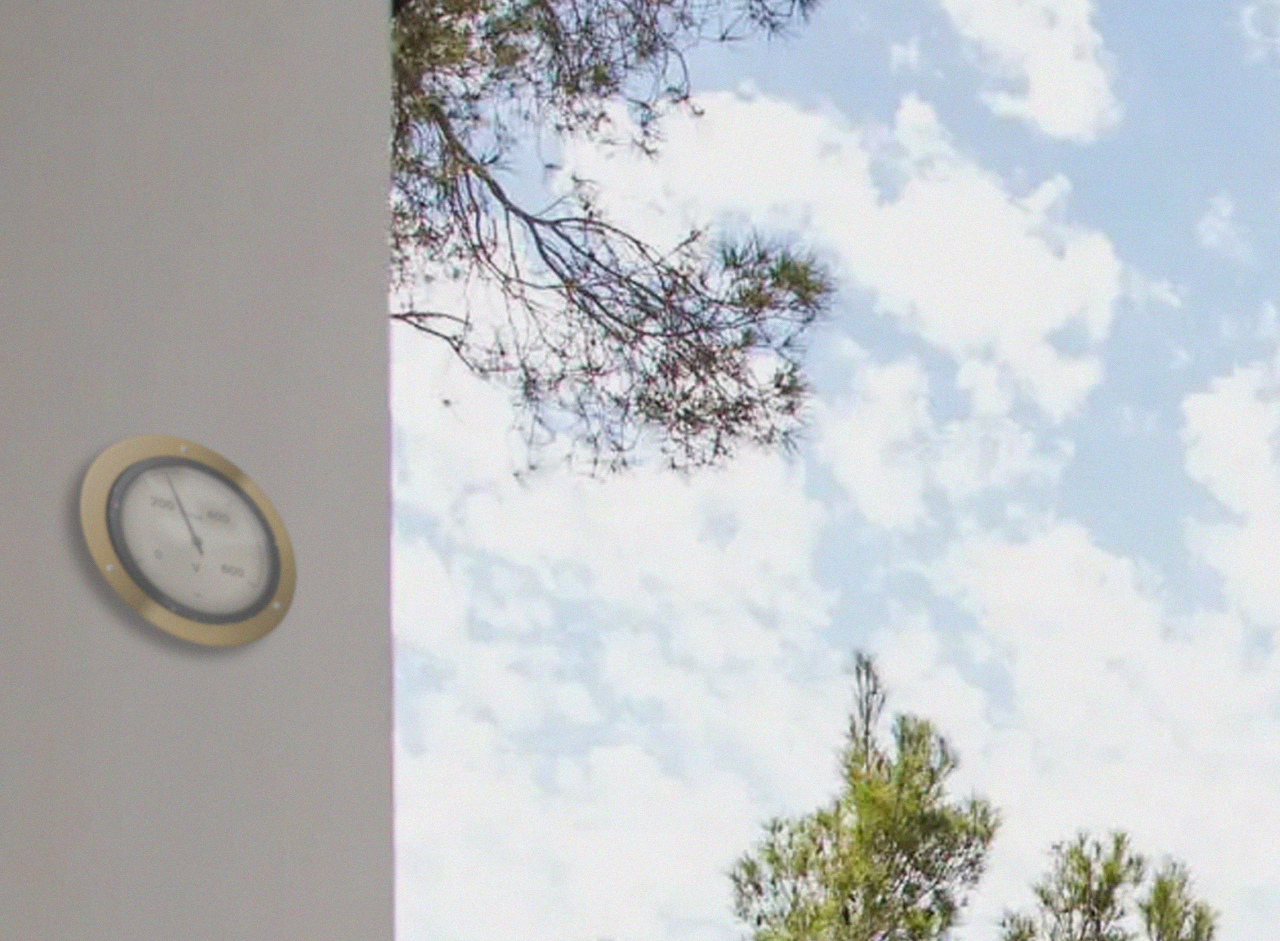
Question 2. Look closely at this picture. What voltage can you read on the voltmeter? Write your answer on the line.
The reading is 250 V
